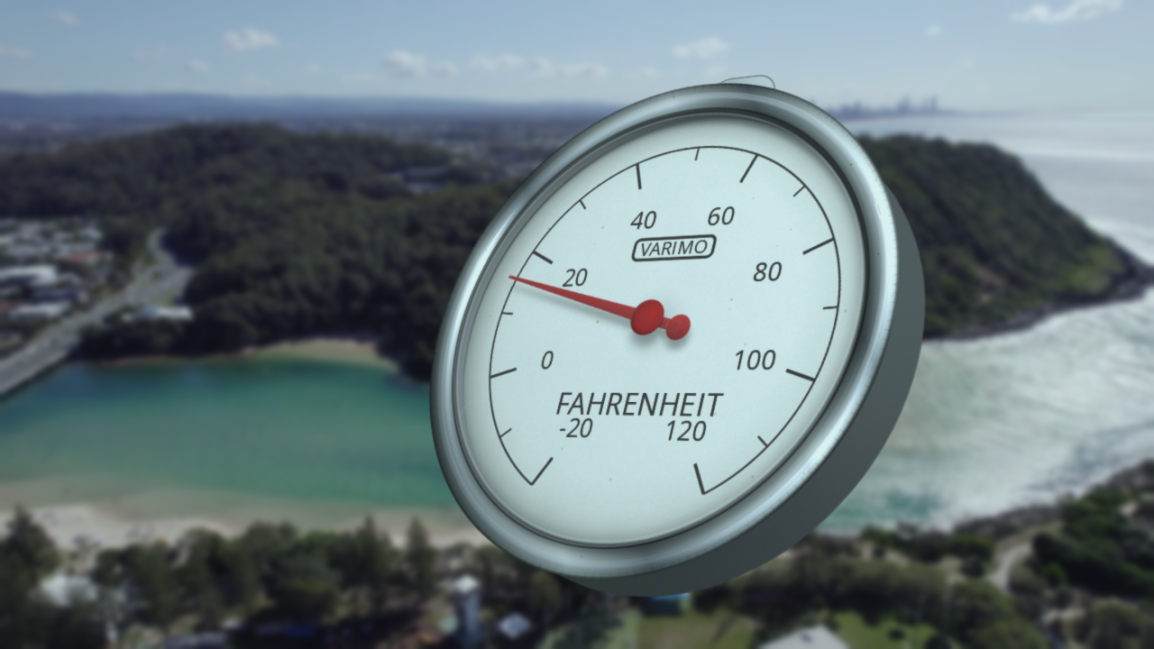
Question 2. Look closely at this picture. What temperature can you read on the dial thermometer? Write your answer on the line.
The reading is 15 °F
